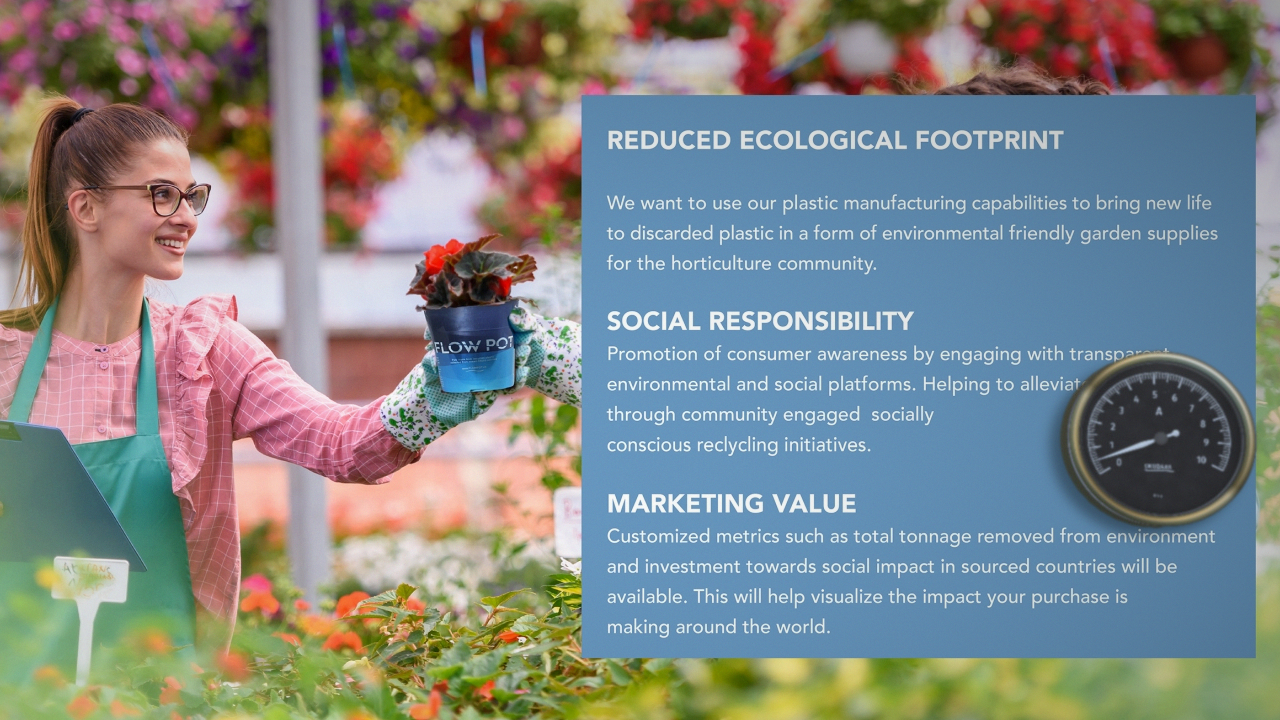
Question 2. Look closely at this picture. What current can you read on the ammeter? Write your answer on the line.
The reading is 0.5 A
